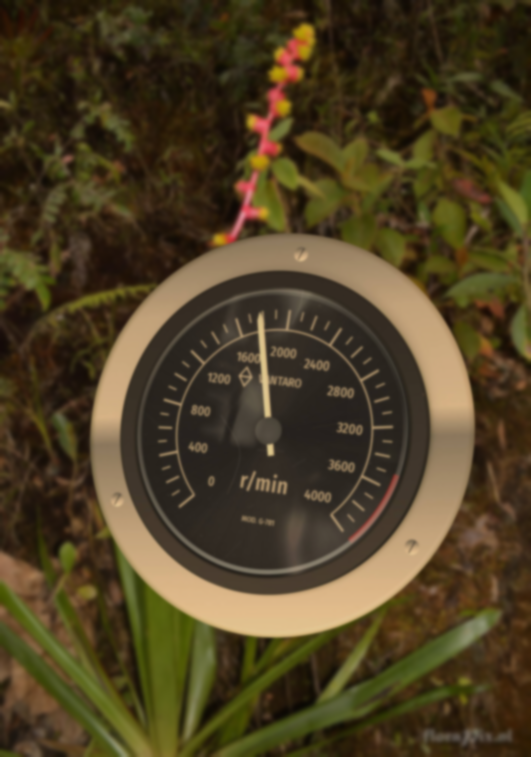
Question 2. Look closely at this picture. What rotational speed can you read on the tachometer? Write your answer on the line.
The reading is 1800 rpm
